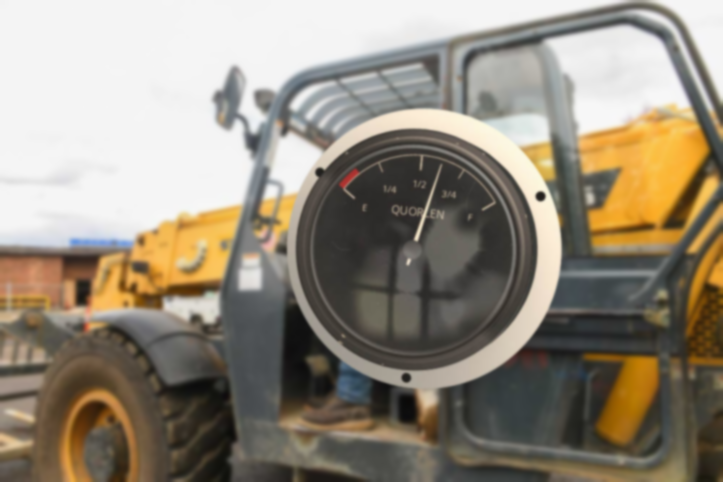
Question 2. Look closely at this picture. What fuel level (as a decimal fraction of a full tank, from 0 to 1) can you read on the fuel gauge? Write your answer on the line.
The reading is 0.625
